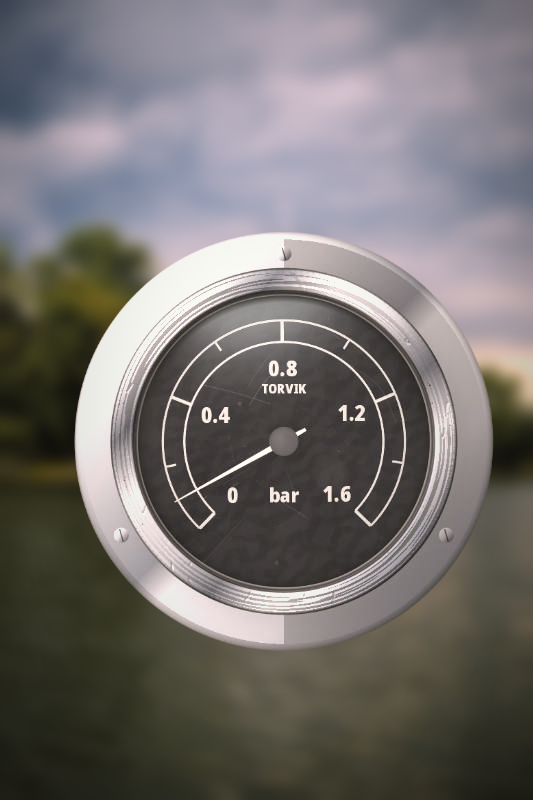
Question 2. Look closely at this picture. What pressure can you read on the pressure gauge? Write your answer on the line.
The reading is 0.1 bar
